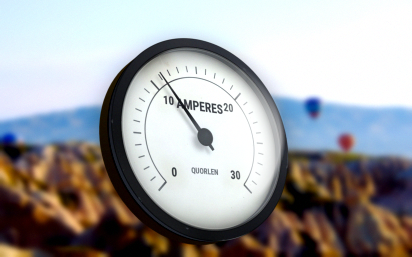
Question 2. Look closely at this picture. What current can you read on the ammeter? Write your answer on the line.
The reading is 11 A
